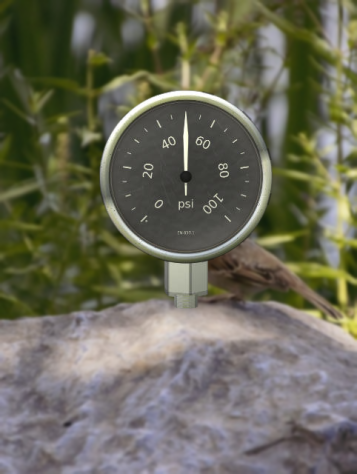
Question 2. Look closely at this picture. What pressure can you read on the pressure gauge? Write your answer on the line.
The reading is 50 psi
